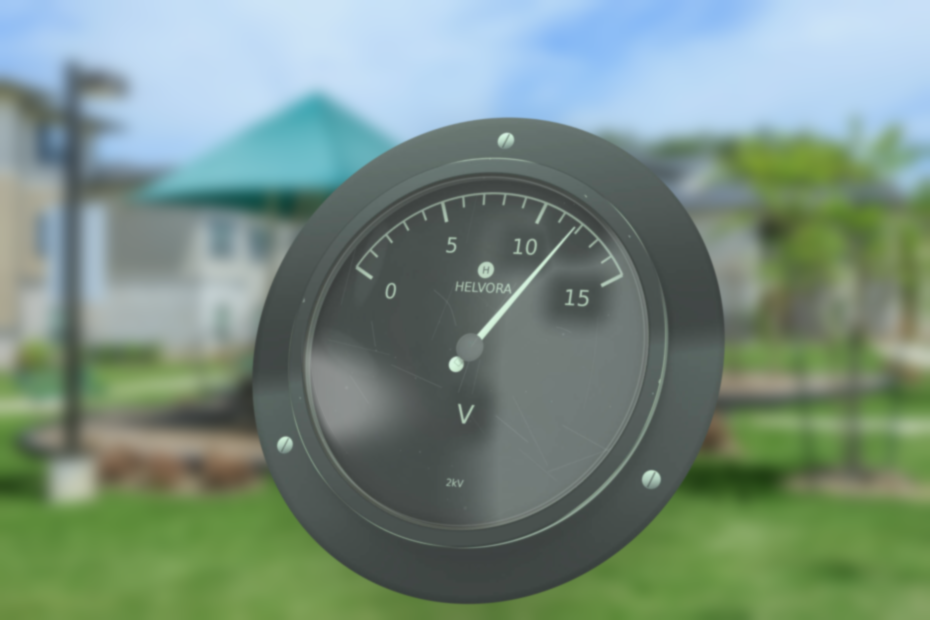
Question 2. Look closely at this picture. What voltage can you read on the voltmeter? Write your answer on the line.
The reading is 12 V
